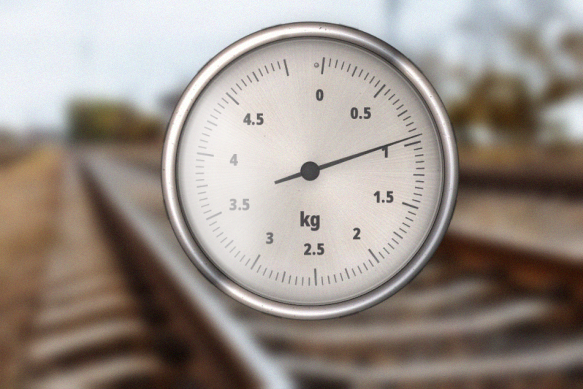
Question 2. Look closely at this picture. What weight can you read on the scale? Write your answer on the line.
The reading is 0.95 kg
